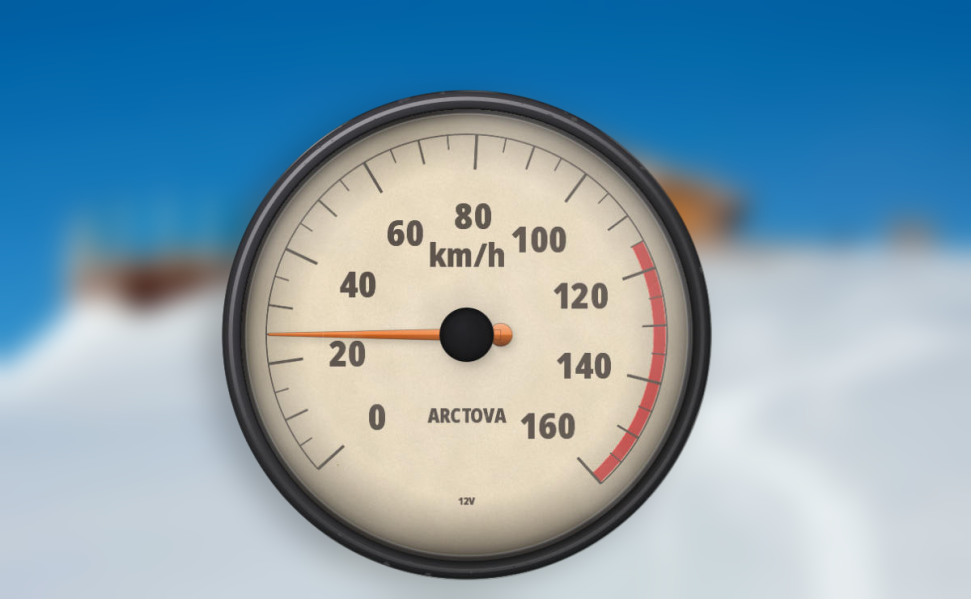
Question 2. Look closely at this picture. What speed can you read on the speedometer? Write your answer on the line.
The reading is 25 km/h
